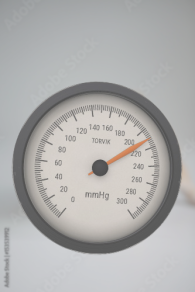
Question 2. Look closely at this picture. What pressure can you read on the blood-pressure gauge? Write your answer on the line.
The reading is 210 mmHg
